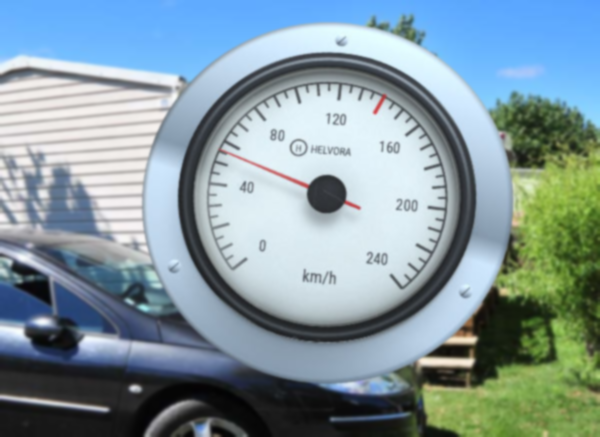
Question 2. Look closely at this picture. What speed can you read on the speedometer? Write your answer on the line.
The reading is 55 km/h
